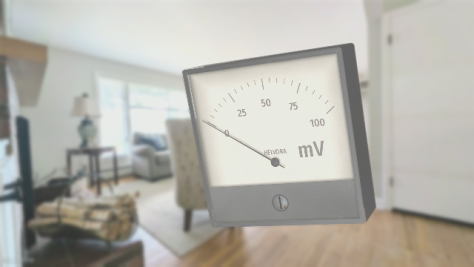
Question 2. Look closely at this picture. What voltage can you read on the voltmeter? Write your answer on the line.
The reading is 0 mV
